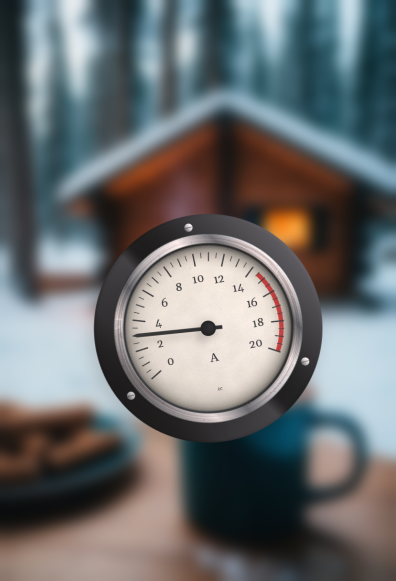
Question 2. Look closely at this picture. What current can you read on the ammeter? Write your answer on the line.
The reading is 3 A
